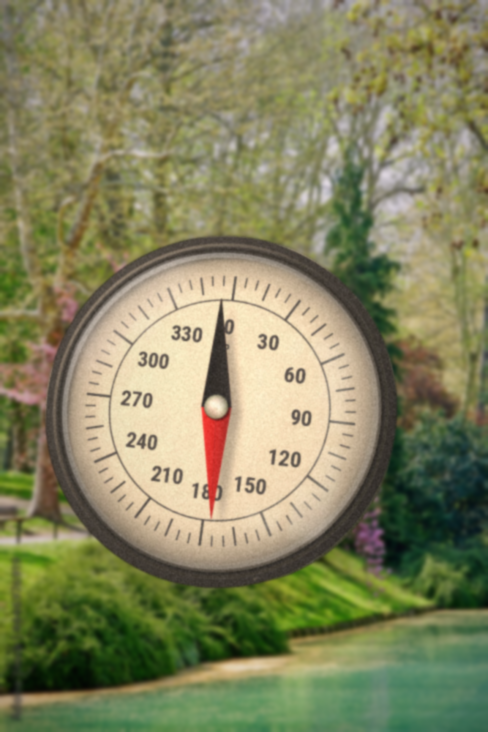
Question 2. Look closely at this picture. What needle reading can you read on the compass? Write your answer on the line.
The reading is 175 °
